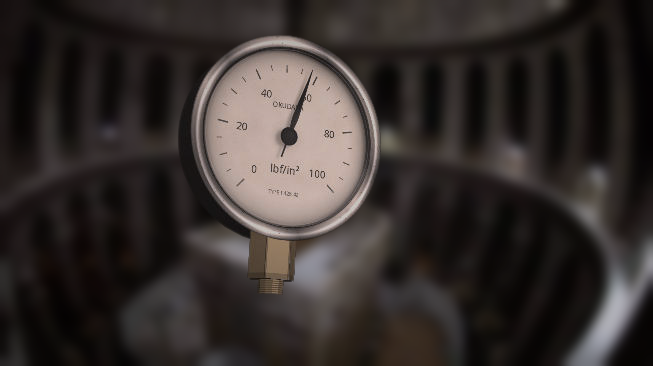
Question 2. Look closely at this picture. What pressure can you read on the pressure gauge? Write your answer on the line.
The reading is 57.5 psi
